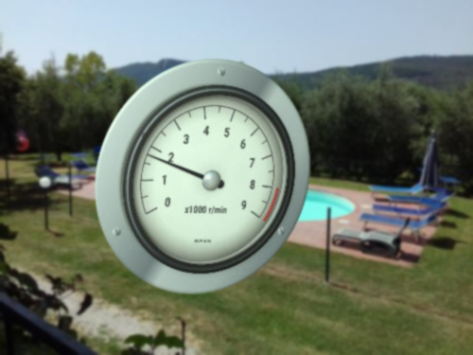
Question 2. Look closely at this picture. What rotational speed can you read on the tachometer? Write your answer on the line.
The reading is 1750 rpm
